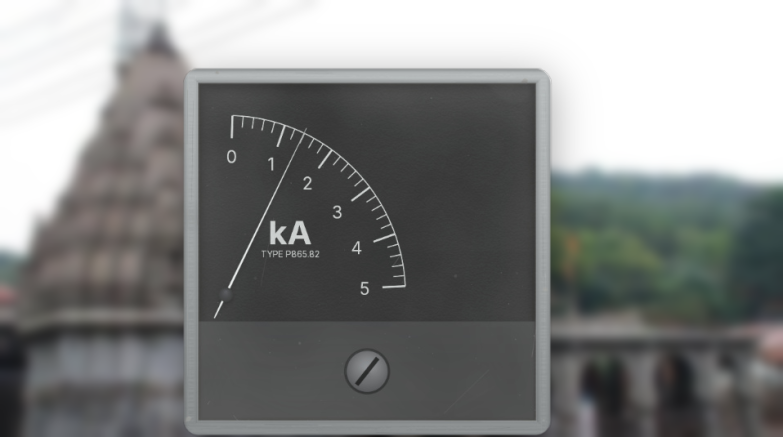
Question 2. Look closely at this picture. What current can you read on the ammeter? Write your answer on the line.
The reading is 1.4 kA
